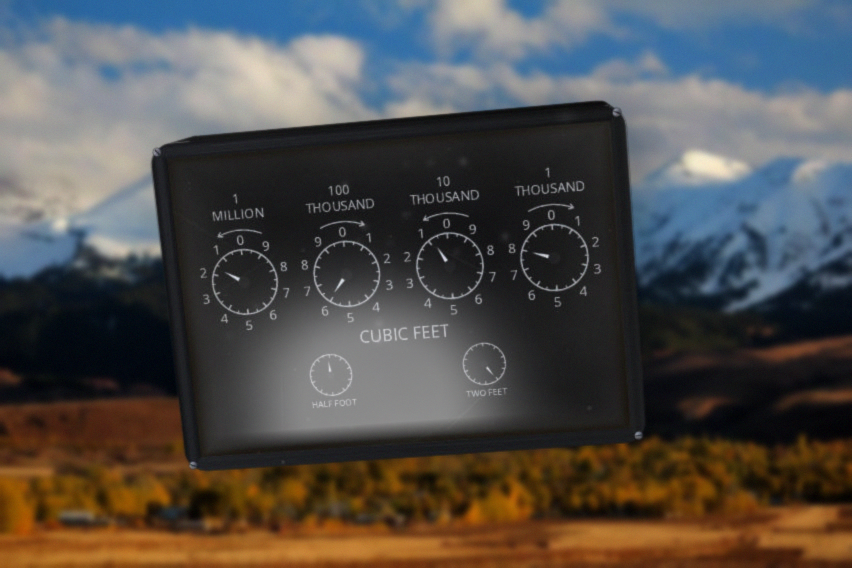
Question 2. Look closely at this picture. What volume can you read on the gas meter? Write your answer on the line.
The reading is 160800 ft³
